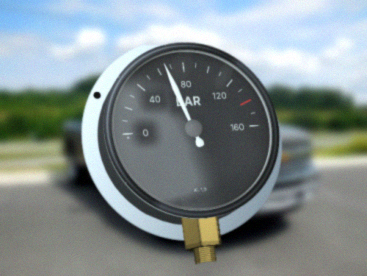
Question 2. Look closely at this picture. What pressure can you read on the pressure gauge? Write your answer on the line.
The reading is 65 bar
